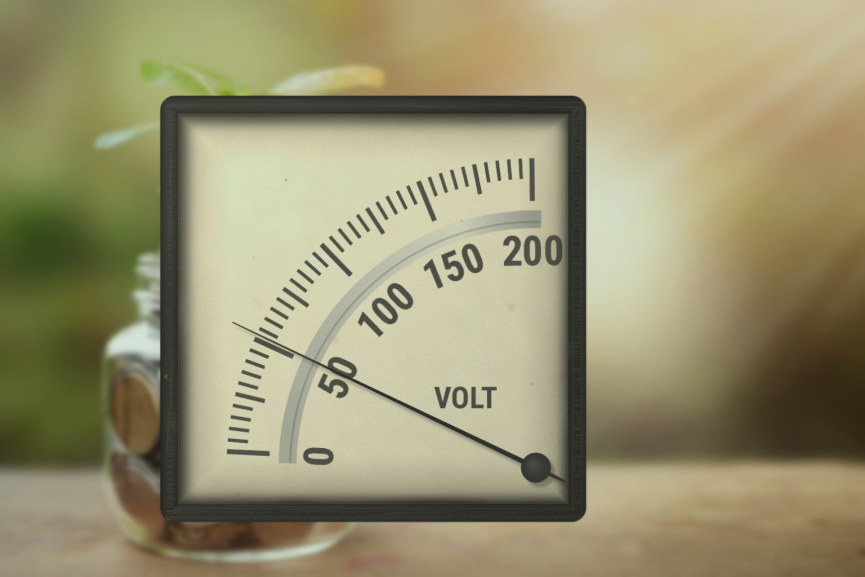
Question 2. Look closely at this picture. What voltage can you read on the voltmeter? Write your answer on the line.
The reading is 52.5 V
